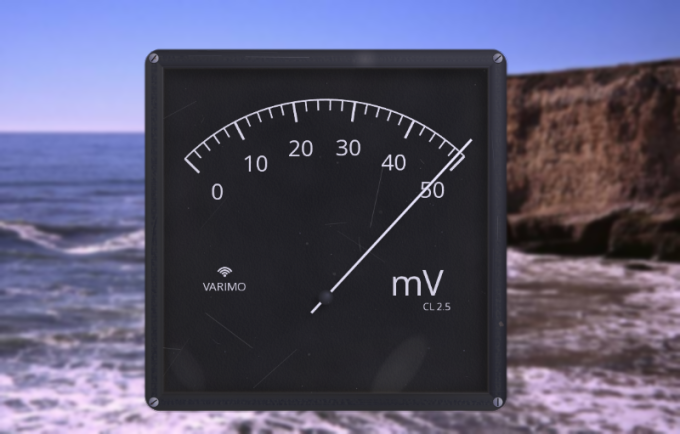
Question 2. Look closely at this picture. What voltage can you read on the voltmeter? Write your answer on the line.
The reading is 49 mV
